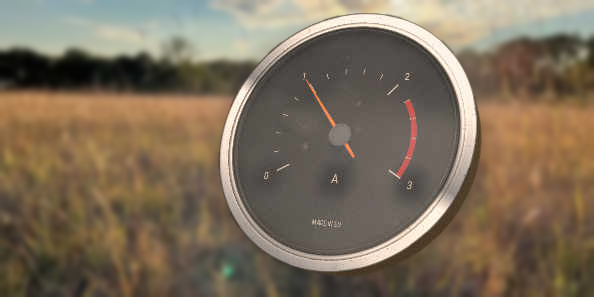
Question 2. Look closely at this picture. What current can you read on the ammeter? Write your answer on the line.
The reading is 1 A
